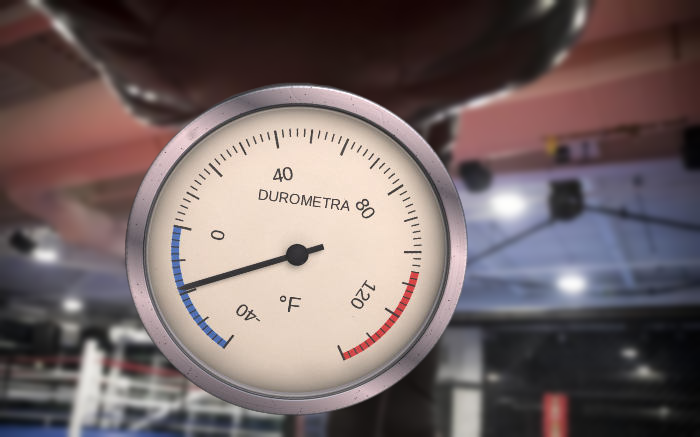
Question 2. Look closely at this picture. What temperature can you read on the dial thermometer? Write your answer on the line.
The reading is -18 °F
